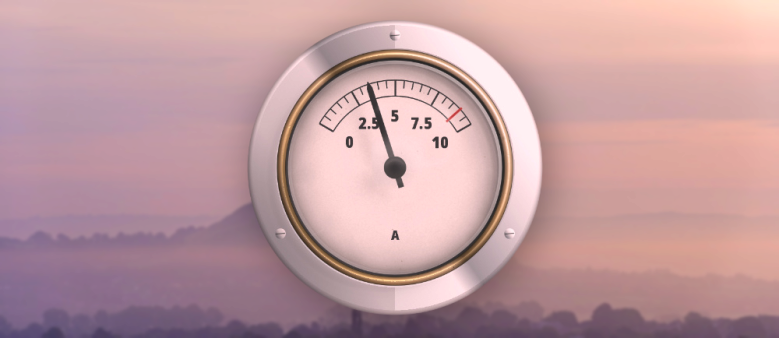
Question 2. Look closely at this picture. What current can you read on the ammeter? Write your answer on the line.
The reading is 3.5 A
